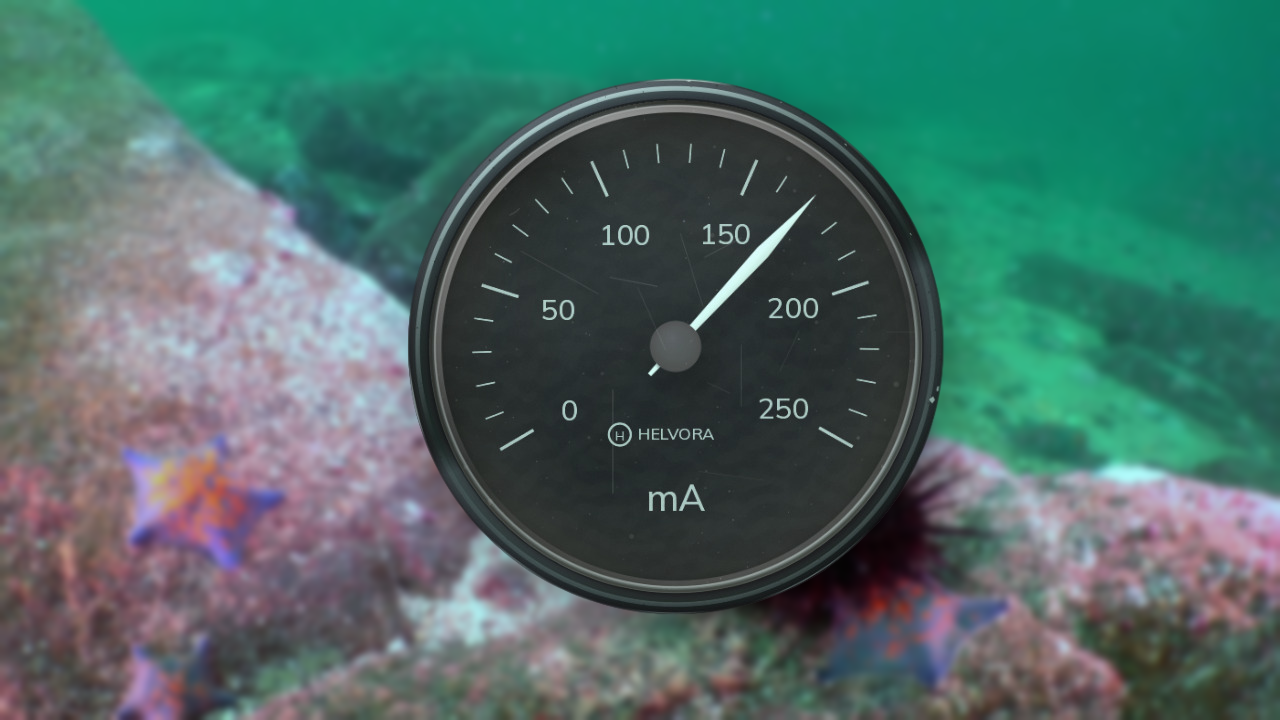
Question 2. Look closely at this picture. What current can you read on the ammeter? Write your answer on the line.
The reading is 170 mA
